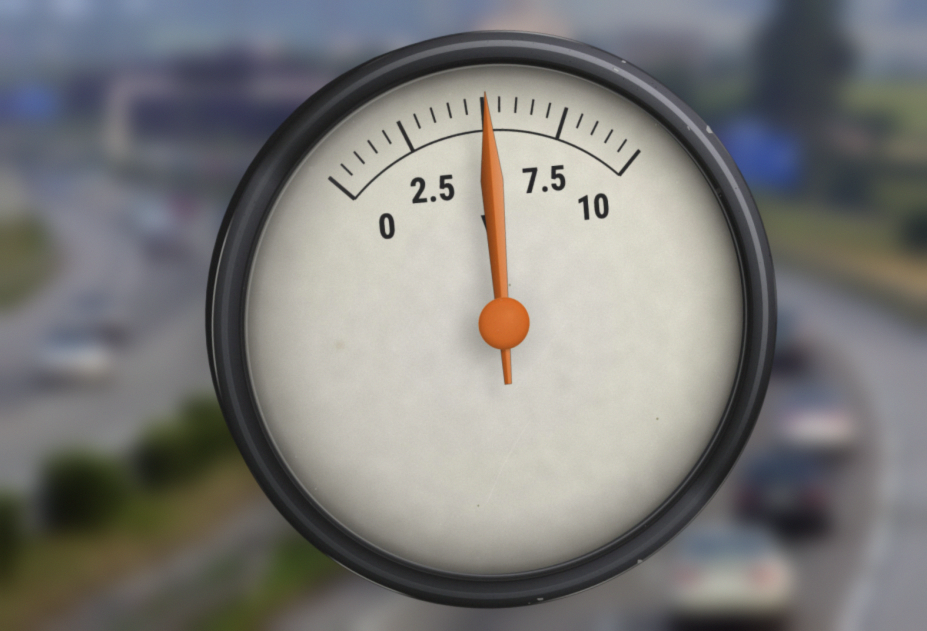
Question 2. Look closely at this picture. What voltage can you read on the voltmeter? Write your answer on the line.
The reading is 5 V
